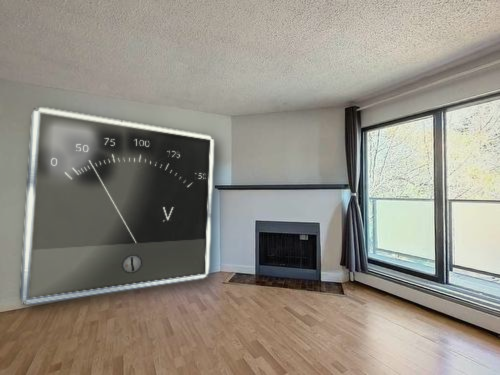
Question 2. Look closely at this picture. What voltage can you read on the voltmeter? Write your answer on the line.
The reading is 50 V
